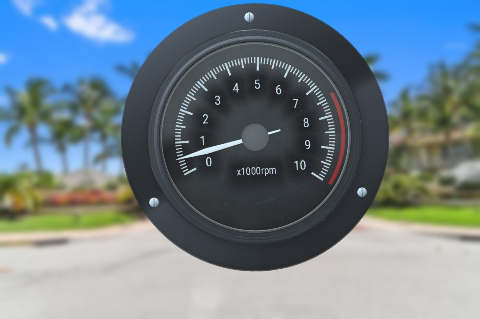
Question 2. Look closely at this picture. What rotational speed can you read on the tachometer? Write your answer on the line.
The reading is 500 rpm
